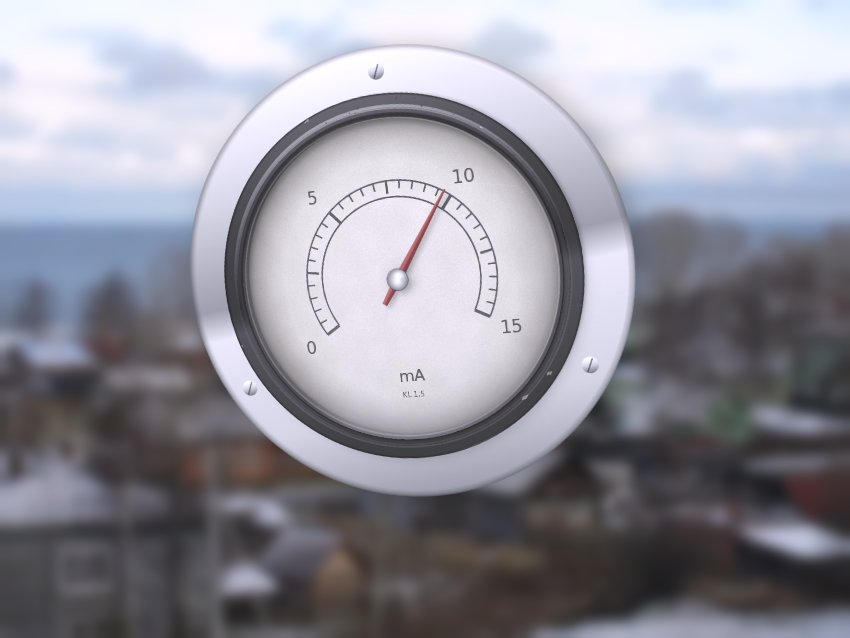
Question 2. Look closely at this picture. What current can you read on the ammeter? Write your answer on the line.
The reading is 9.75 mA
